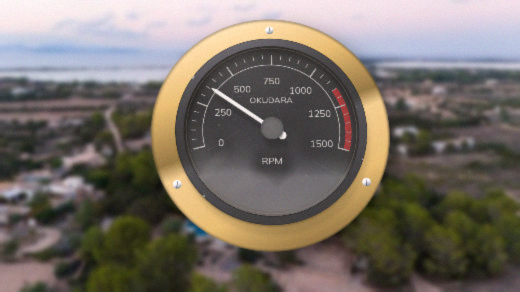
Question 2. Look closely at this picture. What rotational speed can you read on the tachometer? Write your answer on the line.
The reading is 350 rpm
